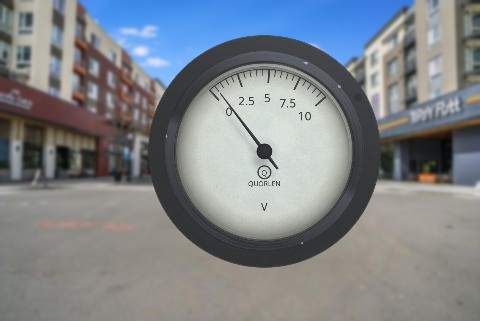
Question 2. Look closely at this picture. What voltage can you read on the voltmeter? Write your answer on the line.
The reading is 0.5 V
